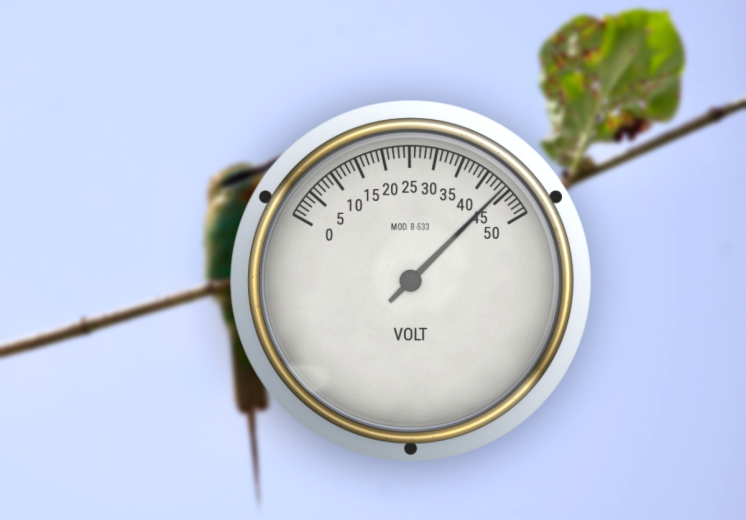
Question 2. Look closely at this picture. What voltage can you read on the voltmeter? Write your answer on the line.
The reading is 44 V
